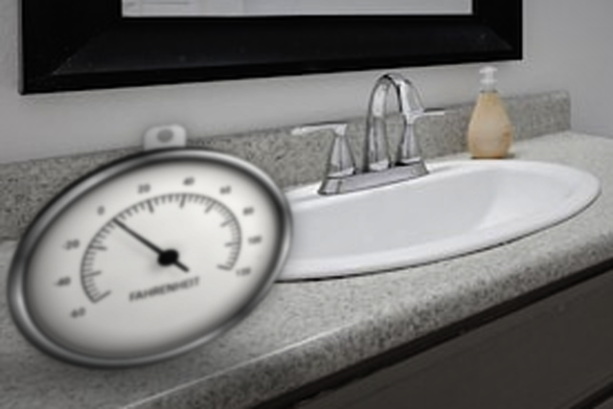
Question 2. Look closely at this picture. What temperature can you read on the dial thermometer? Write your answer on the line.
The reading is 0 °F
